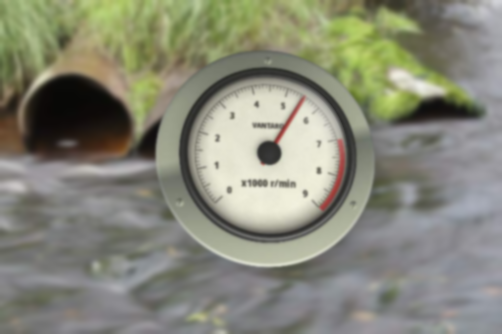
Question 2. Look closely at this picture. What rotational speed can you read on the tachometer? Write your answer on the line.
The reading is 5500 rpm
